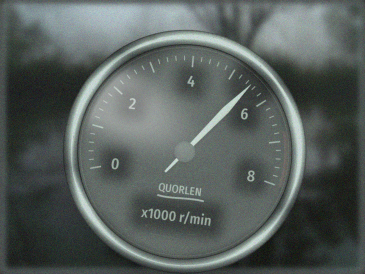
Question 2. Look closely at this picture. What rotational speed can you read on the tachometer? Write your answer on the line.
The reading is 5500 rpm
